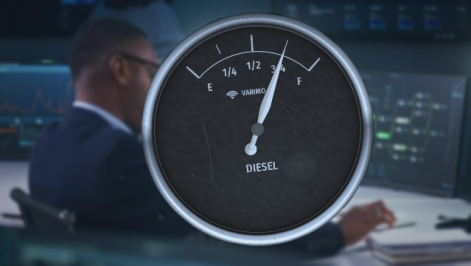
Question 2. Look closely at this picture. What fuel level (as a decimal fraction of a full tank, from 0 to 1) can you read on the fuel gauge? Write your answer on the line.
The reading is 0.75
